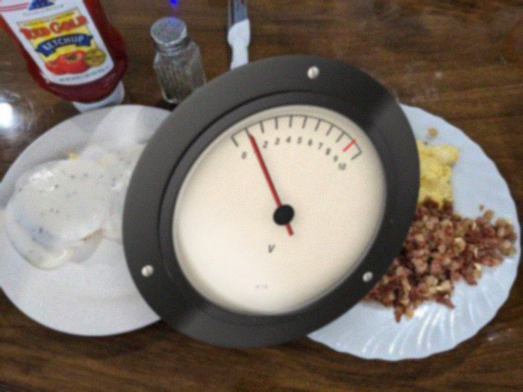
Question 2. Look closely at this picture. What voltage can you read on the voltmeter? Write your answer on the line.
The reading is 1 V
